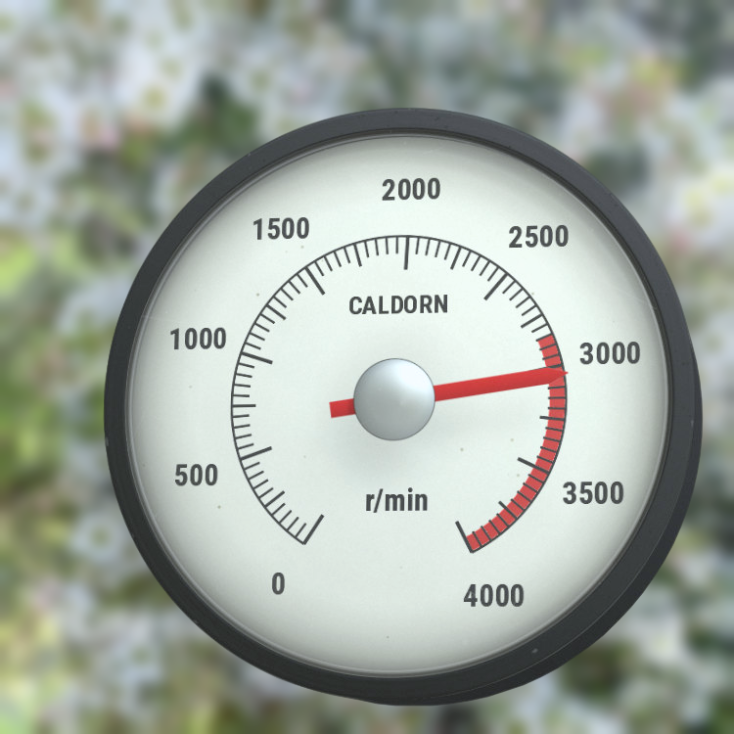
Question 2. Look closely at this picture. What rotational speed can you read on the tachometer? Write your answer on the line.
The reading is 3050 rpm
